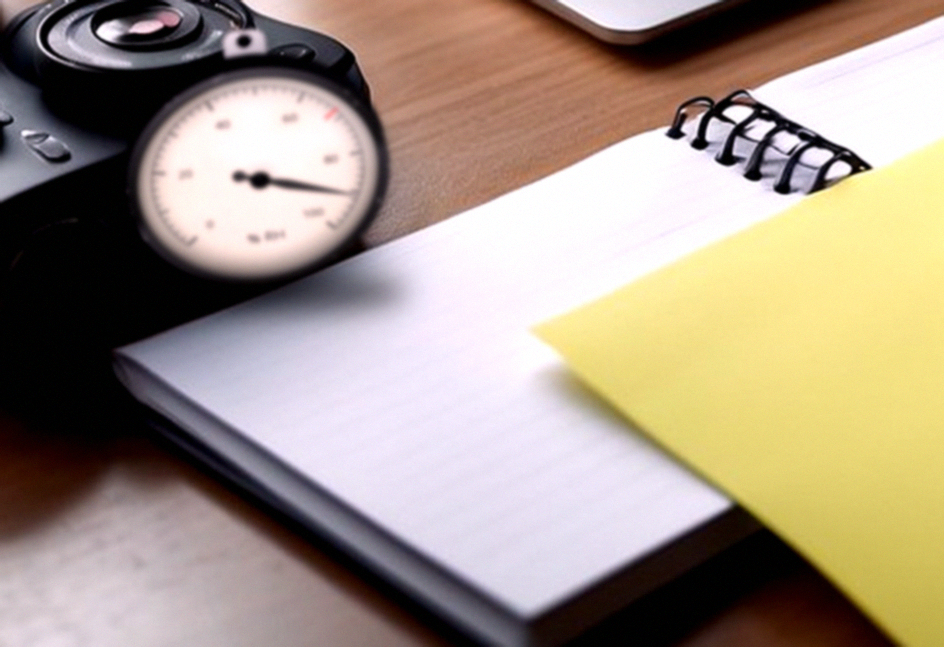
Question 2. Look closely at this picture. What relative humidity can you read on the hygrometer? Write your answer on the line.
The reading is 90 %
